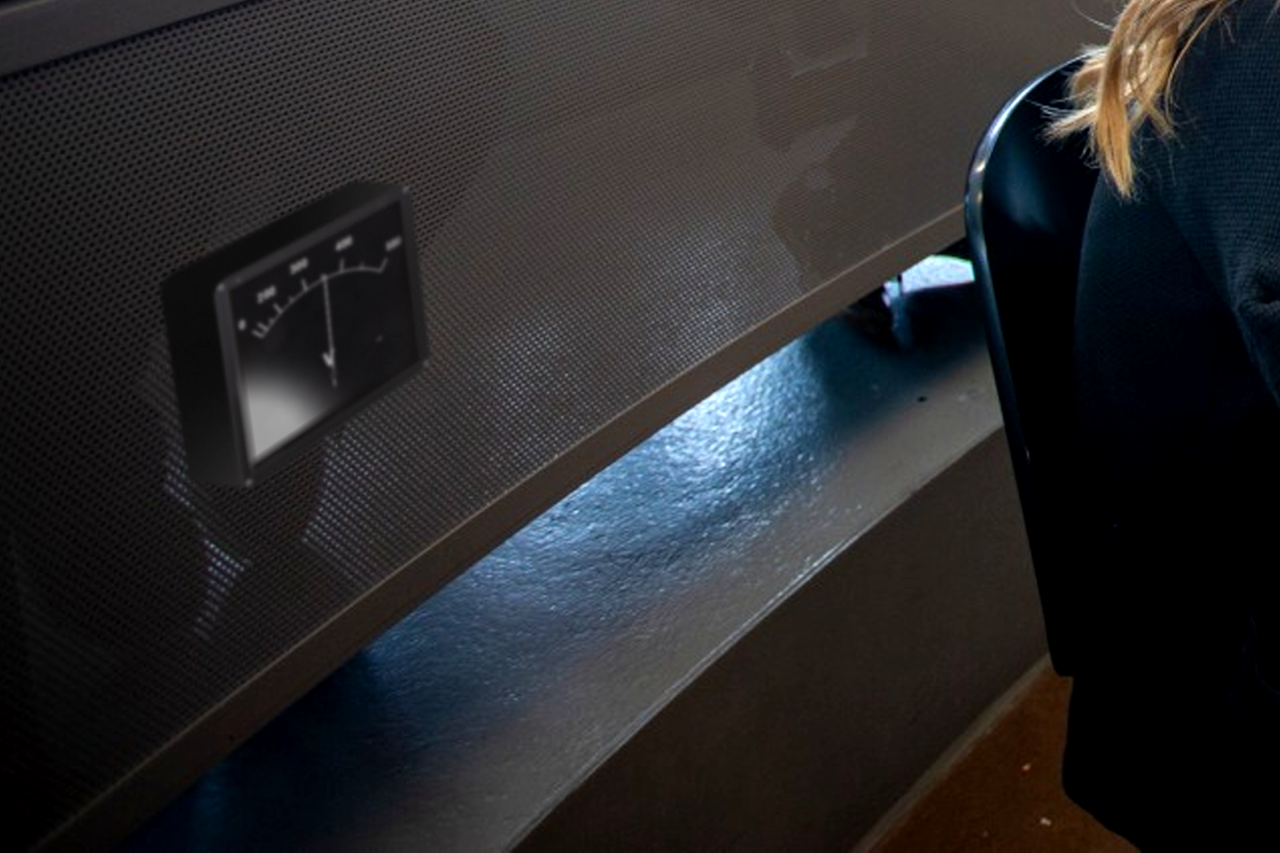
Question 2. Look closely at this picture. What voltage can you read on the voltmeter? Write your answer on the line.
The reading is 350 V
